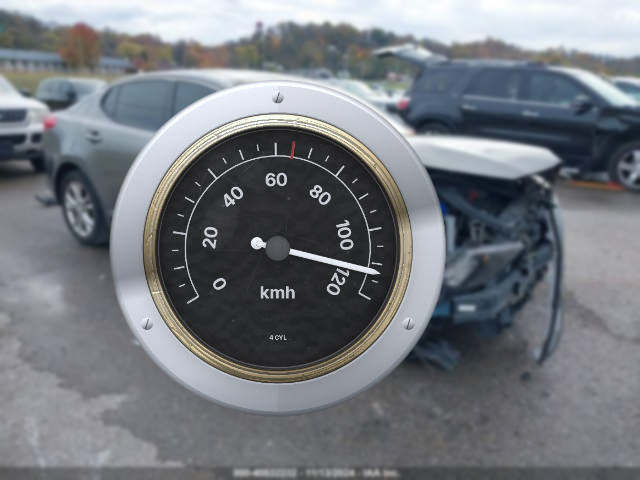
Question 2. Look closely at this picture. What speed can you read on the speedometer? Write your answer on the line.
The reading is 112.5 km/h
